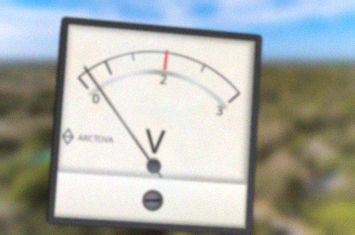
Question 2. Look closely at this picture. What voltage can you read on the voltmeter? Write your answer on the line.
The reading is 0.5 V
